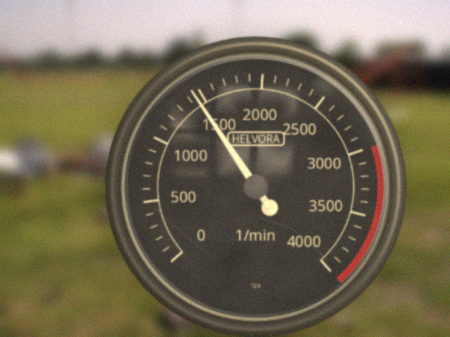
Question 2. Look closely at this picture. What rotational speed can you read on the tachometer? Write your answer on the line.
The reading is 1450 rpm
